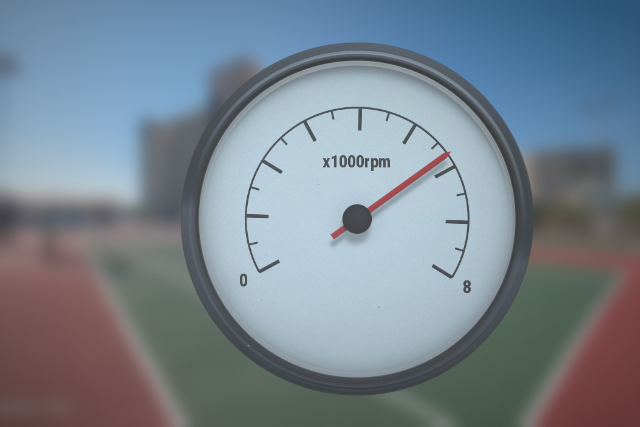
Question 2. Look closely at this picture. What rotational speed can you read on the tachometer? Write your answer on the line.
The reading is 5750 rpm
